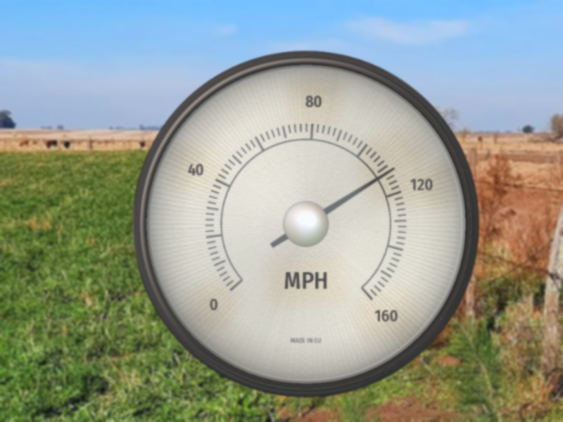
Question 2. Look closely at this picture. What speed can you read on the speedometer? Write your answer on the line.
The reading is 112 mph
